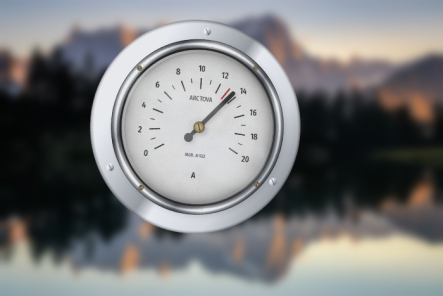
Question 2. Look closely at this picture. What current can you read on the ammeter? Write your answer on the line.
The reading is 13.5 A
